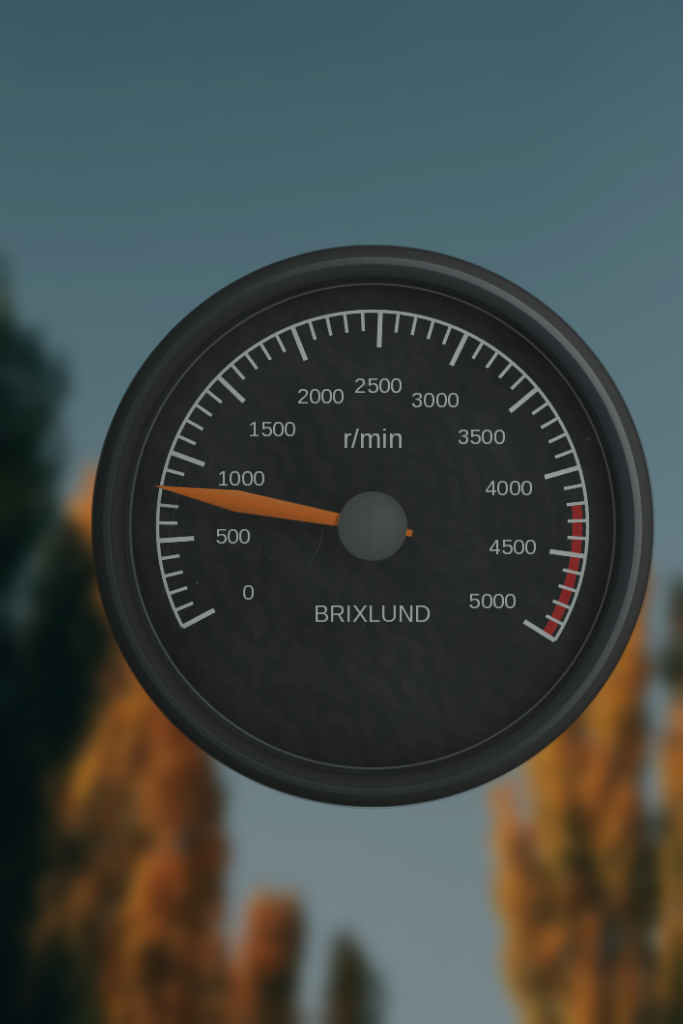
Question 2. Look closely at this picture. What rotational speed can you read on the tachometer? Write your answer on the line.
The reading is 800 rpm
